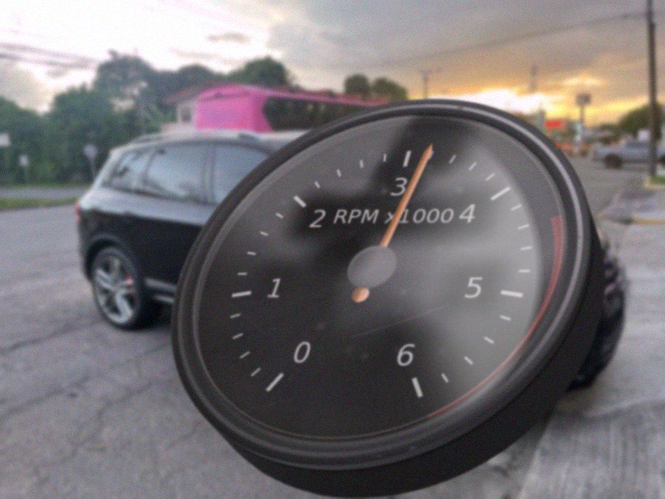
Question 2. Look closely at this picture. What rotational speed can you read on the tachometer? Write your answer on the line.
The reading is 3200 rpm
